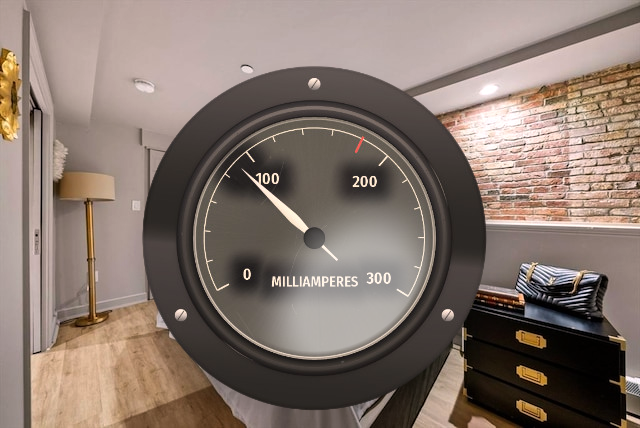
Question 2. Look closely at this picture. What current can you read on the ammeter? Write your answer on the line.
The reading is 90 mA
